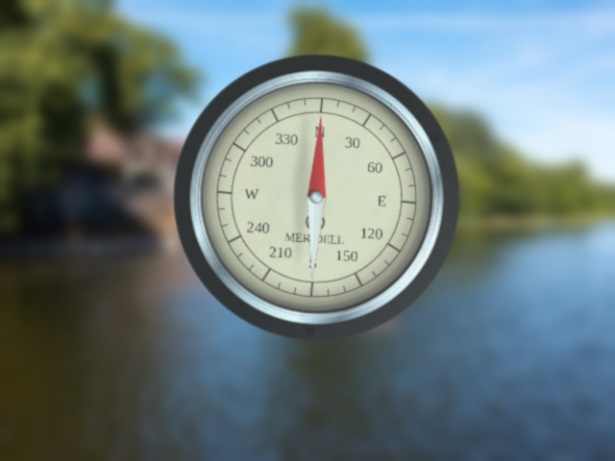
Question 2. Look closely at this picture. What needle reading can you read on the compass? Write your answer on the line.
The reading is 0 °
